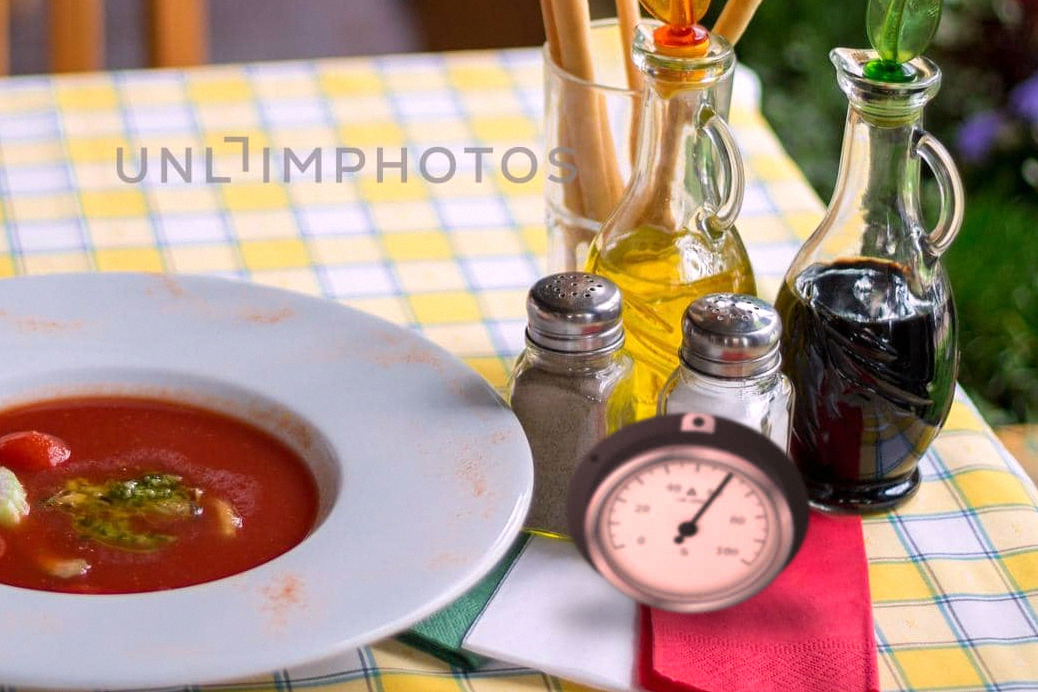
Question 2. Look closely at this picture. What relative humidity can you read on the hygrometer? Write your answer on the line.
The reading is 60 %
